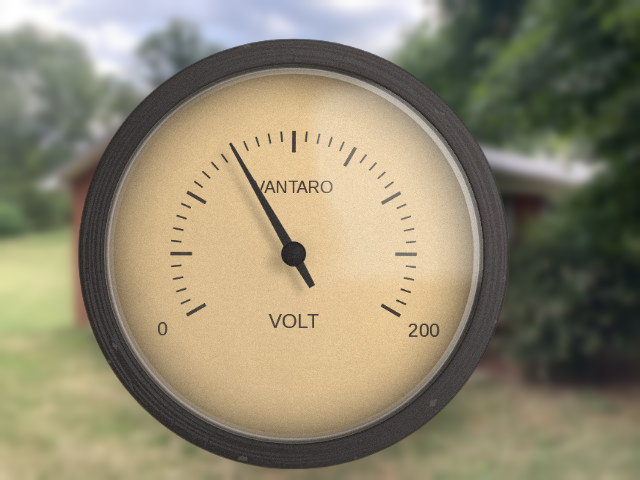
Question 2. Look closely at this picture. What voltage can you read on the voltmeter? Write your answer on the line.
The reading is 75 V
